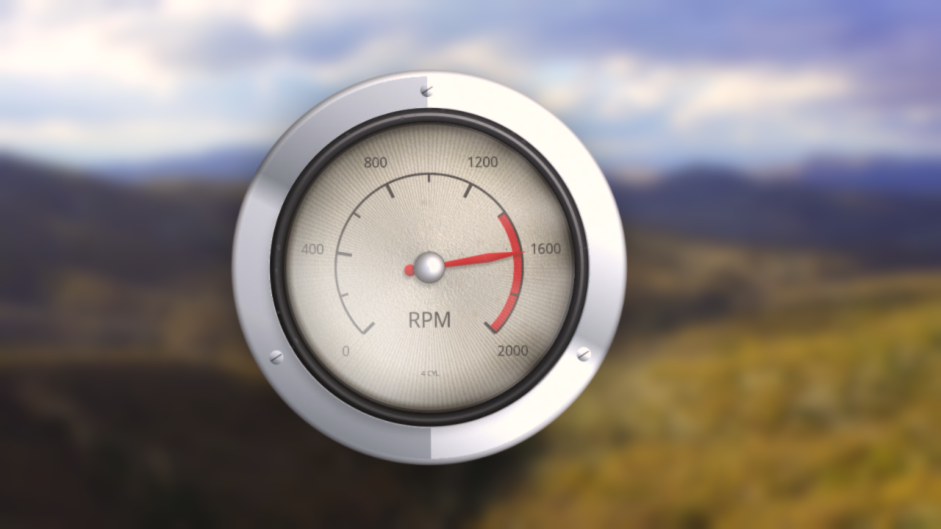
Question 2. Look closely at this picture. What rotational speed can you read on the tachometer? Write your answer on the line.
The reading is 1600 rpm
